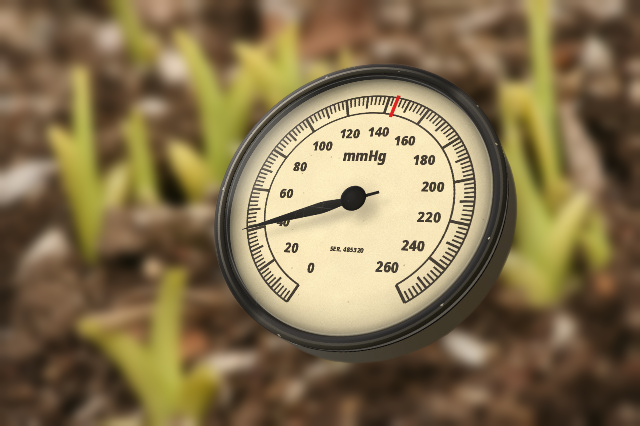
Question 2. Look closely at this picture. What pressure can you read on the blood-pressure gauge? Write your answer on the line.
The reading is 40 mmHg
